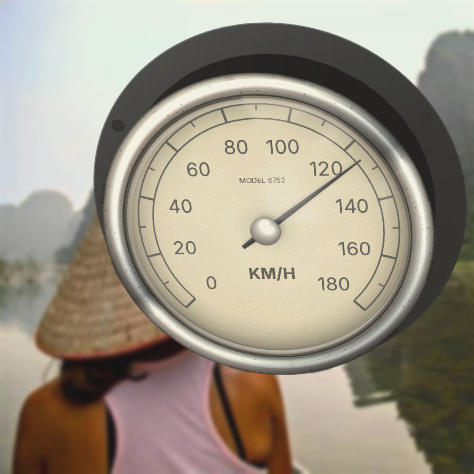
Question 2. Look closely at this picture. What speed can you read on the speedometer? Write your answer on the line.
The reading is 125 km/h
